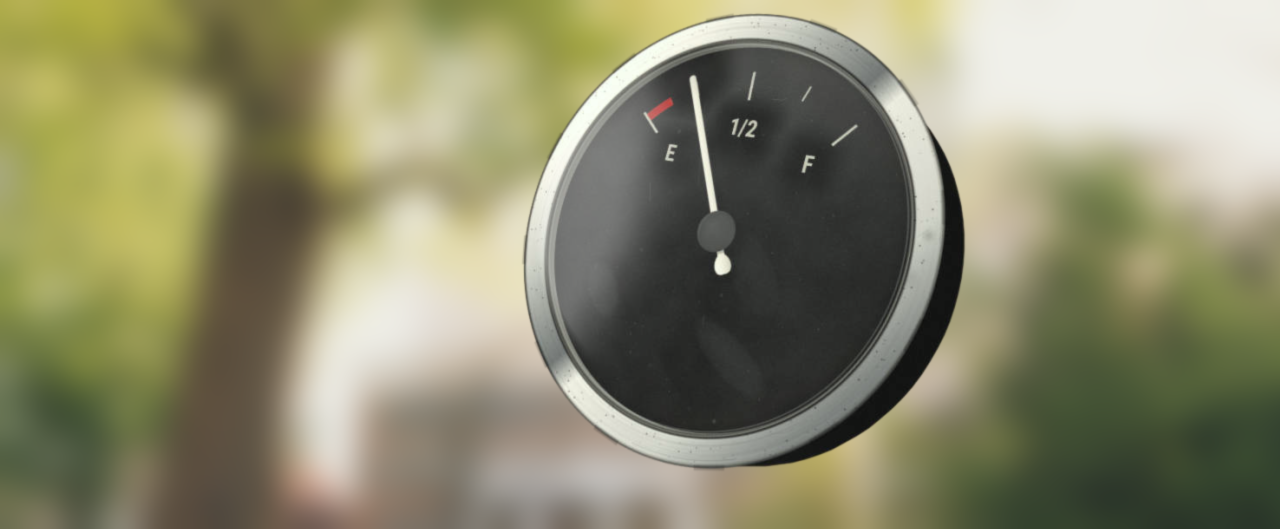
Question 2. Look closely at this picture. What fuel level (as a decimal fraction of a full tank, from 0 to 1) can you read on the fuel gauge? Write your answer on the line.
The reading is 0.25
